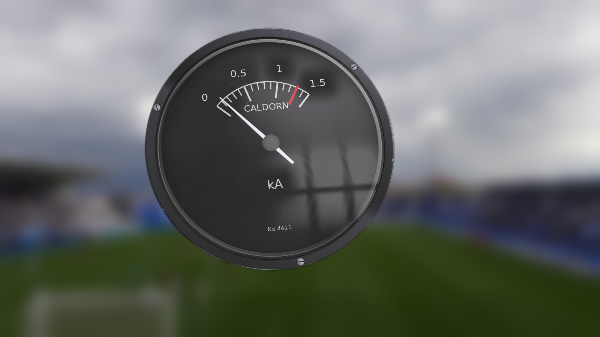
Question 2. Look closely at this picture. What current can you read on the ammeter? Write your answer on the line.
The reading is 0.1 kA
